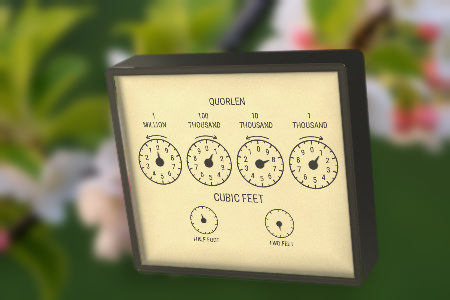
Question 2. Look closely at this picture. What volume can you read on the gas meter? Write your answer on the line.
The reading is 8100 ft³
